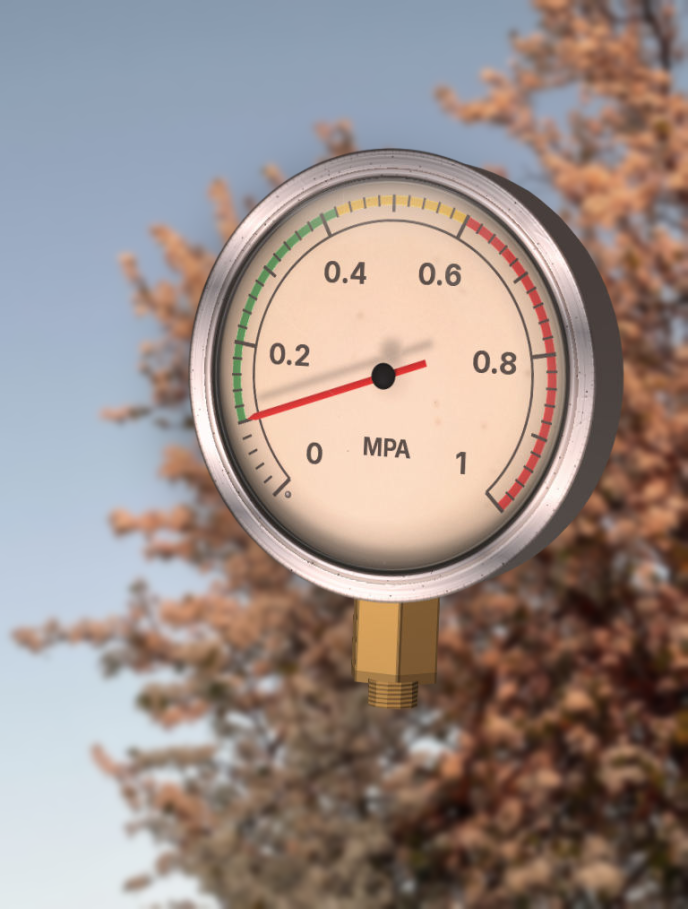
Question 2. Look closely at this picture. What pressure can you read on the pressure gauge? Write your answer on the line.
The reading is 0.1 MPa
